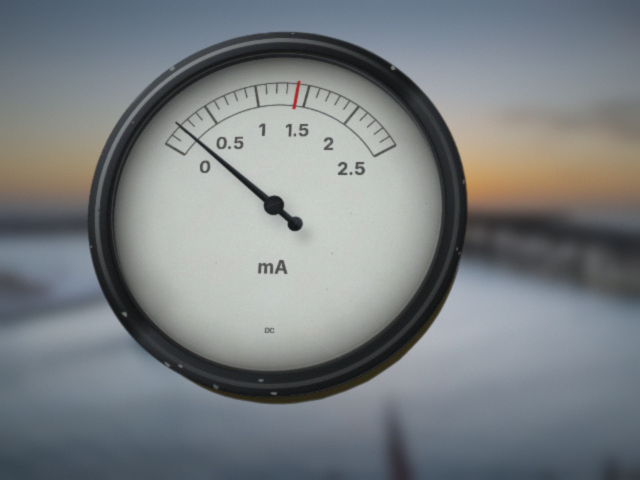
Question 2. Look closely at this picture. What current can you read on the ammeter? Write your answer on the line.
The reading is 0.2 mA
